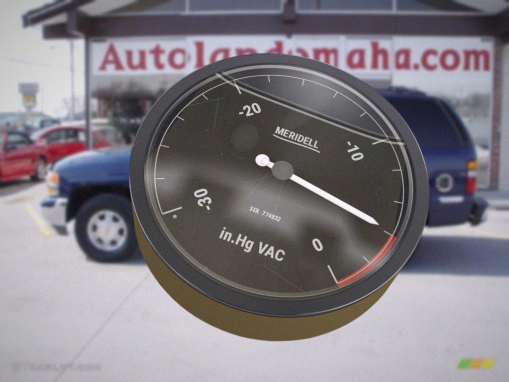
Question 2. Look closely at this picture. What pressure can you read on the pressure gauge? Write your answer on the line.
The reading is -4 inHg
